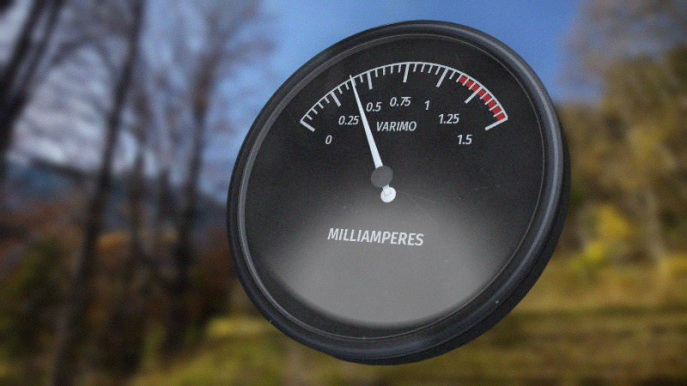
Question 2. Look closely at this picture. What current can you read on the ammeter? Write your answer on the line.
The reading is 0.4 mA
